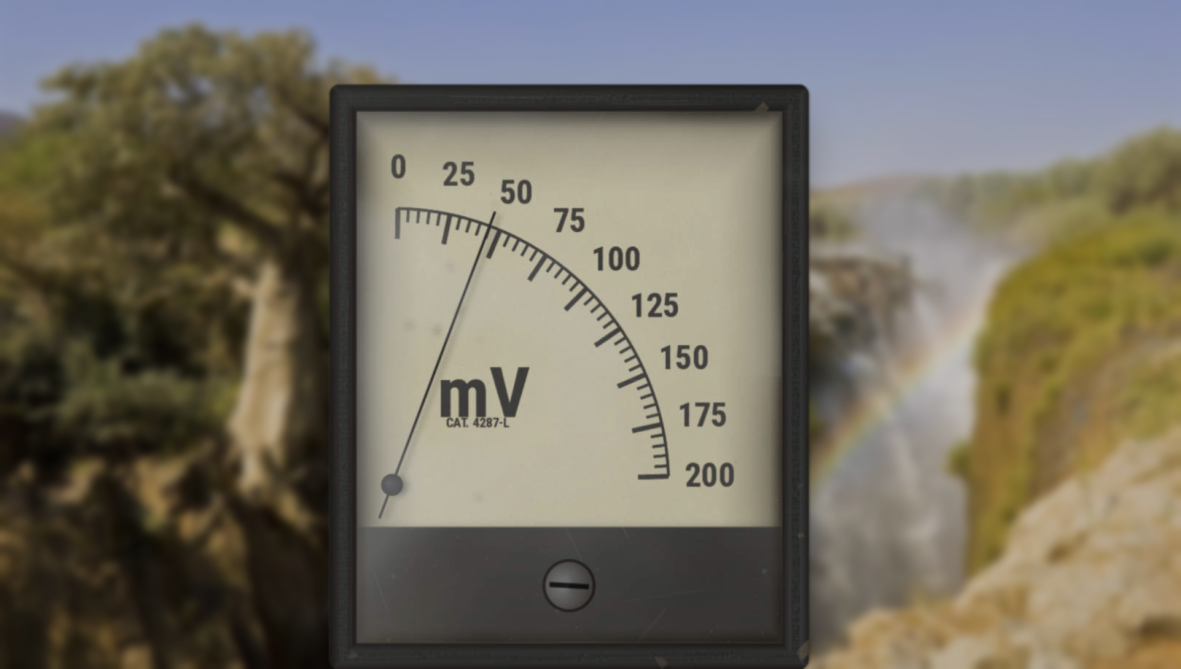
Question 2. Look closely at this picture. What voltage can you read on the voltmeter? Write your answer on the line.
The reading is 45 mV
